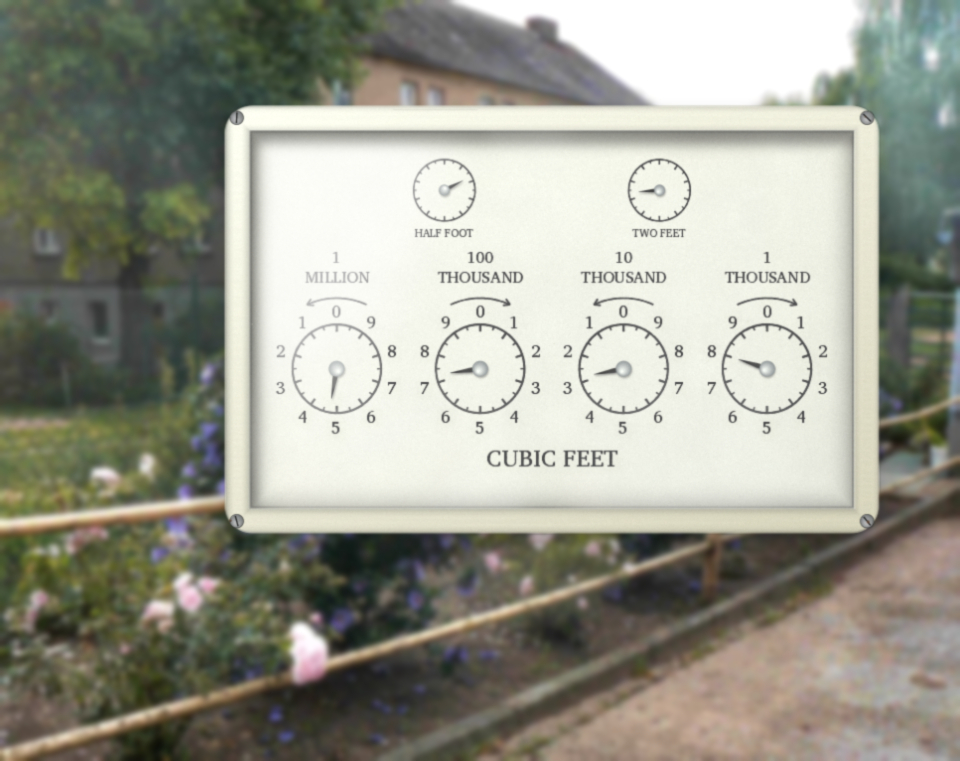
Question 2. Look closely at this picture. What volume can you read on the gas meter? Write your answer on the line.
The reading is 472800 ft³
